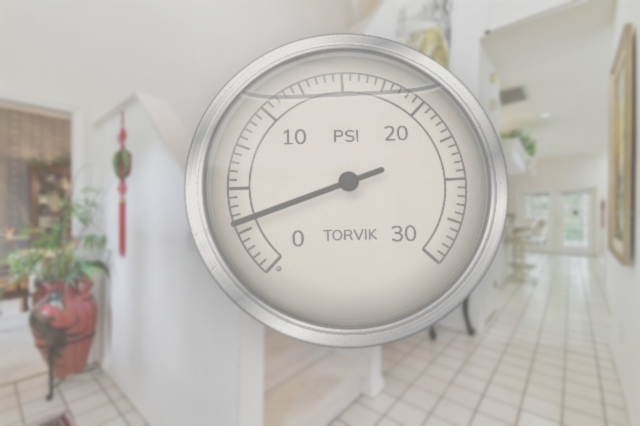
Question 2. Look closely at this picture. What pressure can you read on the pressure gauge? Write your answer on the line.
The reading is 3 psi
